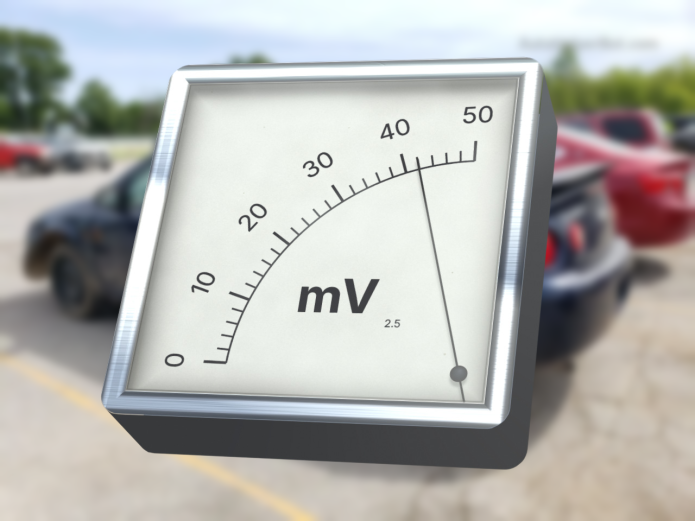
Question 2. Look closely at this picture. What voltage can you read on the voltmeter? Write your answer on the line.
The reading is 42 mV
